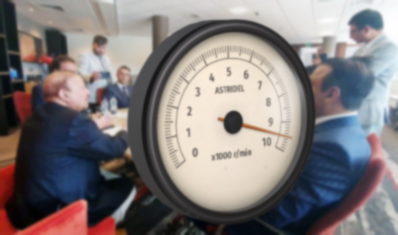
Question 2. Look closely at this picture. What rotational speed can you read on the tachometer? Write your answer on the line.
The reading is 9500 rpm
